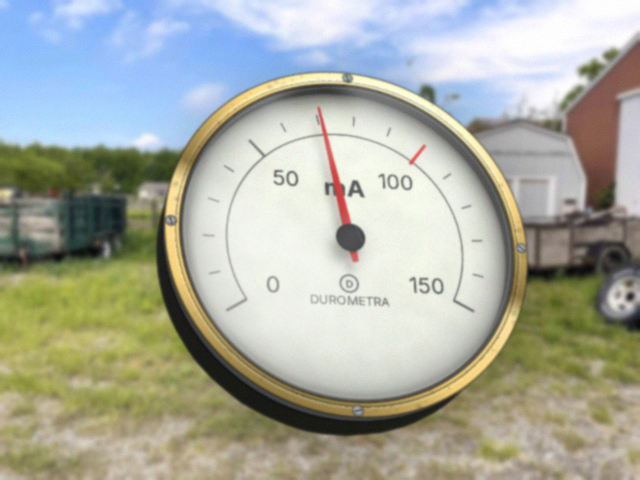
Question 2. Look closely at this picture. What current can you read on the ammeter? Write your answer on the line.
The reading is 70 mA
